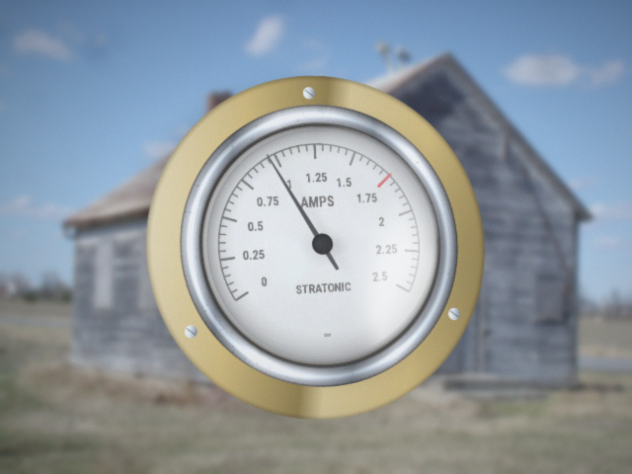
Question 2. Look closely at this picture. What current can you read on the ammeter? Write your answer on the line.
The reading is 0.95 A
